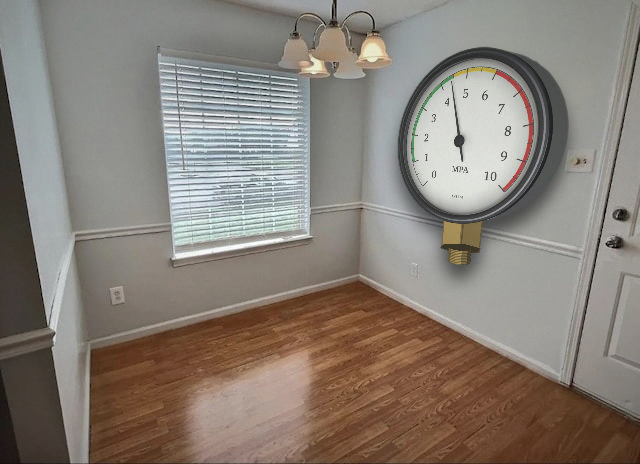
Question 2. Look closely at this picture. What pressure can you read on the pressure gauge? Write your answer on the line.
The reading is 4.5 MPa
